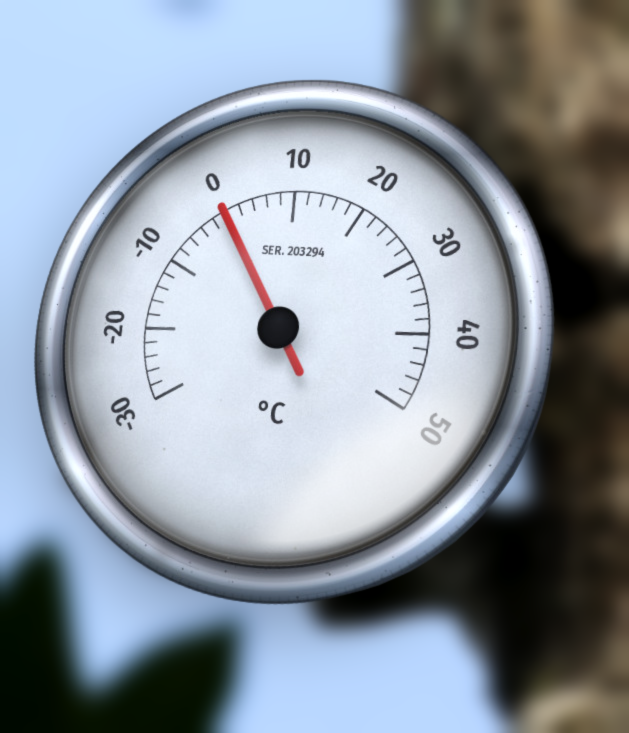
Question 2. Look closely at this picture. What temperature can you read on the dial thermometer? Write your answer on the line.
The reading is 0 °C
